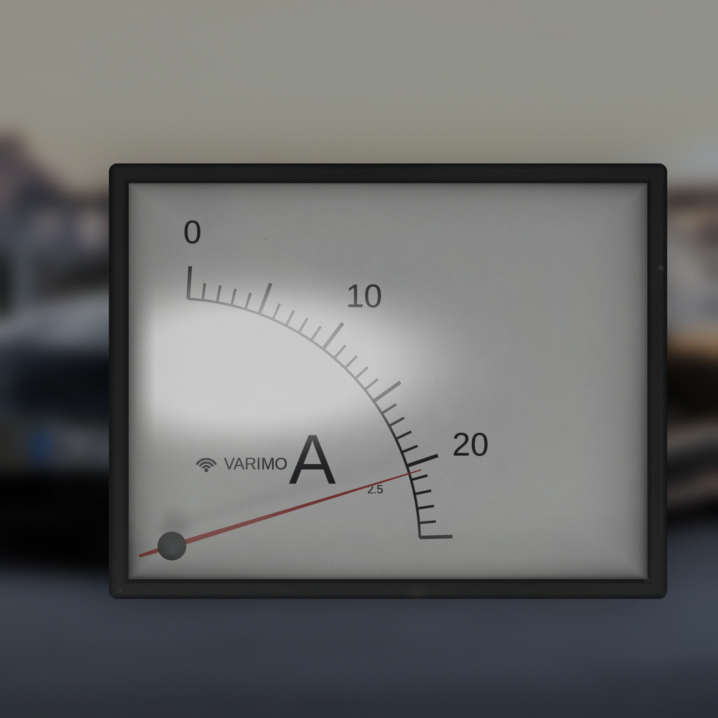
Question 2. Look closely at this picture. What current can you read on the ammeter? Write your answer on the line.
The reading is 20.5 A
